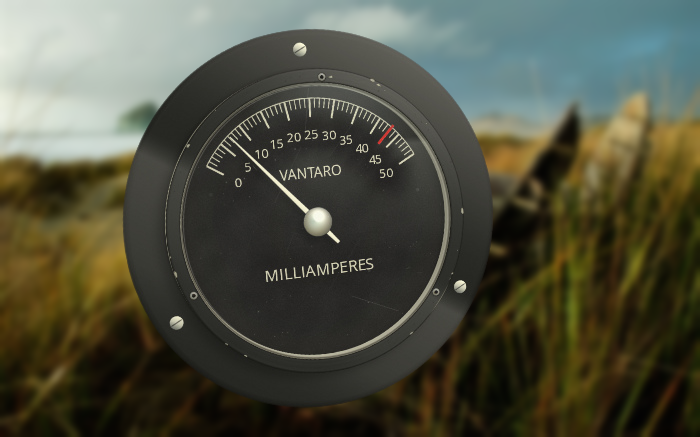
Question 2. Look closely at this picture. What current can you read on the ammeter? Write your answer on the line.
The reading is 7 mA
